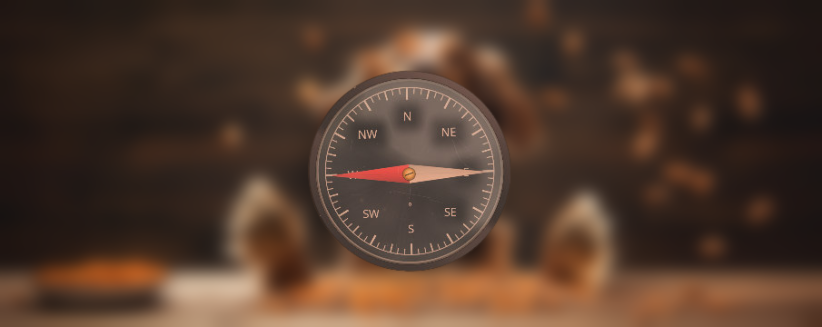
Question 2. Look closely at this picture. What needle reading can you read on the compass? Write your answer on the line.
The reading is 270 °
